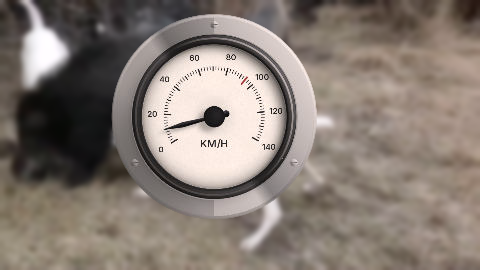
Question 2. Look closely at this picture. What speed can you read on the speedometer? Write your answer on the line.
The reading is 10 km/h
